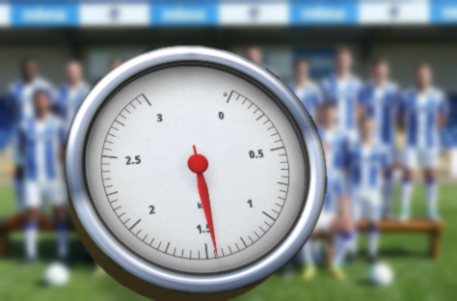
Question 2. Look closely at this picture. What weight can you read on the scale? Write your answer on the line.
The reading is 1.45 kg
